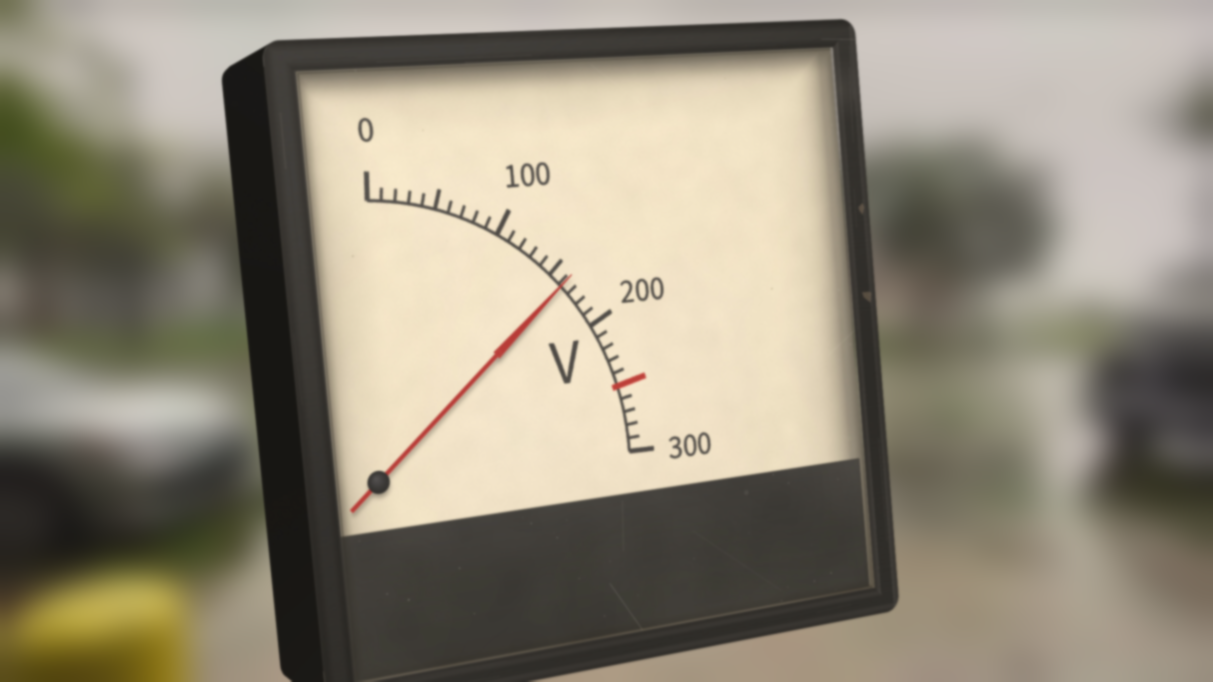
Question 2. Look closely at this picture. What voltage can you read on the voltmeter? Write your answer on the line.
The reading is 160 V
